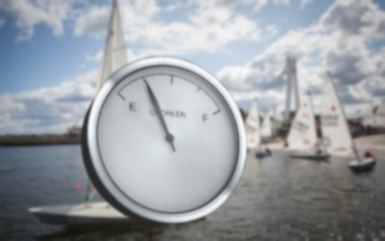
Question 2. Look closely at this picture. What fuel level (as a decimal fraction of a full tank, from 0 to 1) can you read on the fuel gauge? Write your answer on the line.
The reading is 0.25
